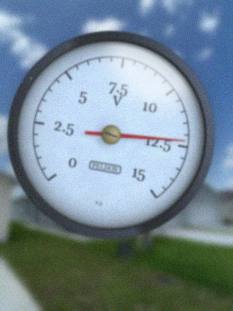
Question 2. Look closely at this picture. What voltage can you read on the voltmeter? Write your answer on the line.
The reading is 12.25 V
